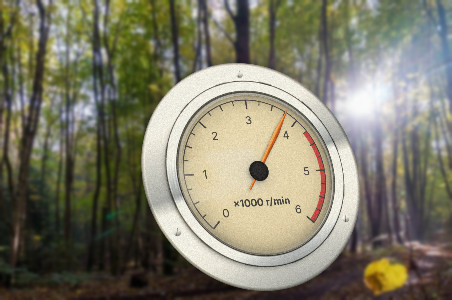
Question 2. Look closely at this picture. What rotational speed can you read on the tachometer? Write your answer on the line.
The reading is 3750 rpm
